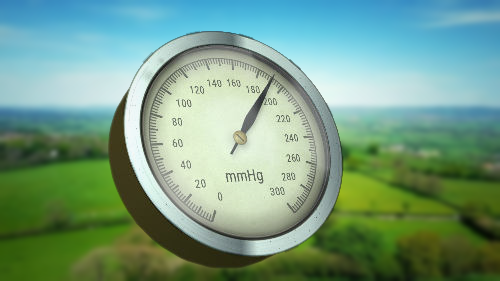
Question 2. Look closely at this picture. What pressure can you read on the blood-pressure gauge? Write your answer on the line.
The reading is 190 mmHg
